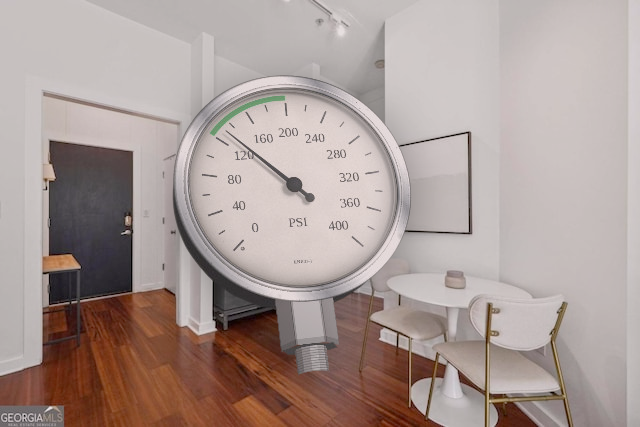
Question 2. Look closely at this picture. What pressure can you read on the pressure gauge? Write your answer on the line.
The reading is 130 psi
